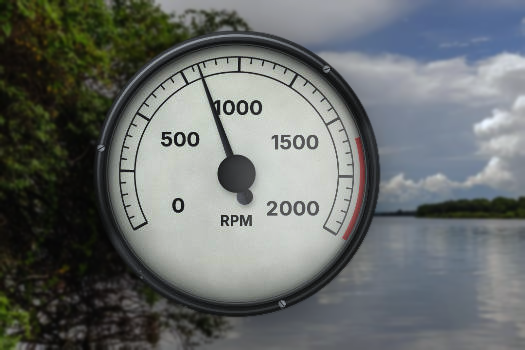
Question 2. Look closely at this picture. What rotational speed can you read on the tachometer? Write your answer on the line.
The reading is 825 rpm
